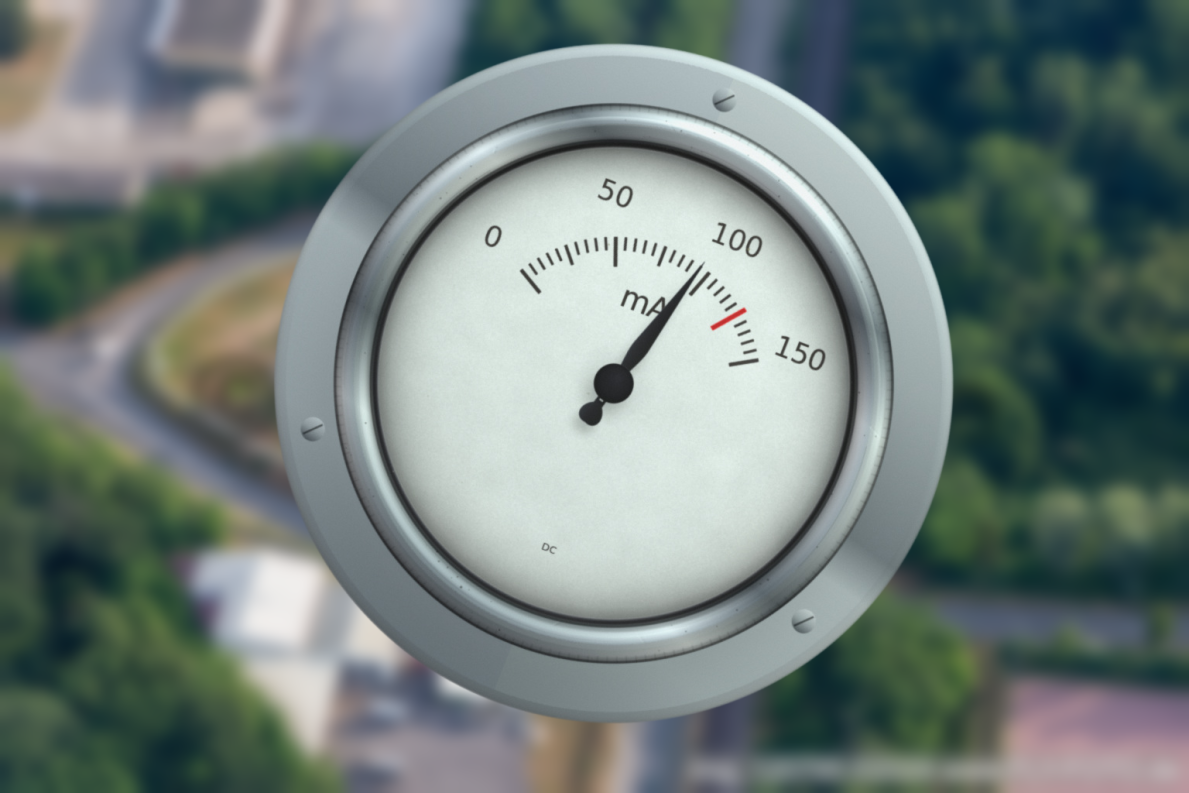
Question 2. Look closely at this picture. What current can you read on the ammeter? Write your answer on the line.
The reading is 95 mA
